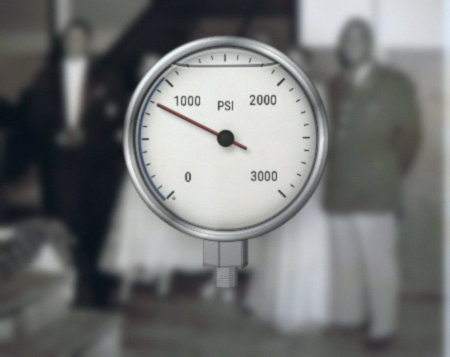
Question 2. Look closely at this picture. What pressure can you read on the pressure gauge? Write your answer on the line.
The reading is 800 psi
